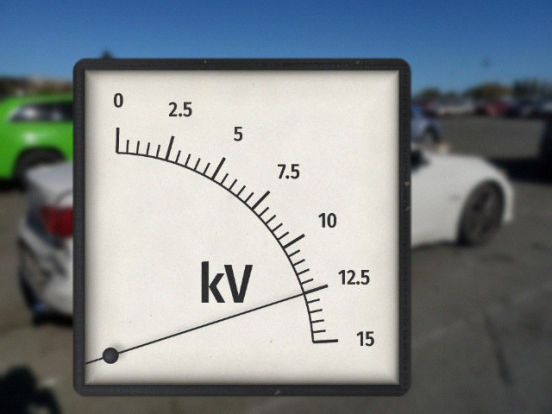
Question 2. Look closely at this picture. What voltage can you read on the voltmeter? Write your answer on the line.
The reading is 12.5 kV
